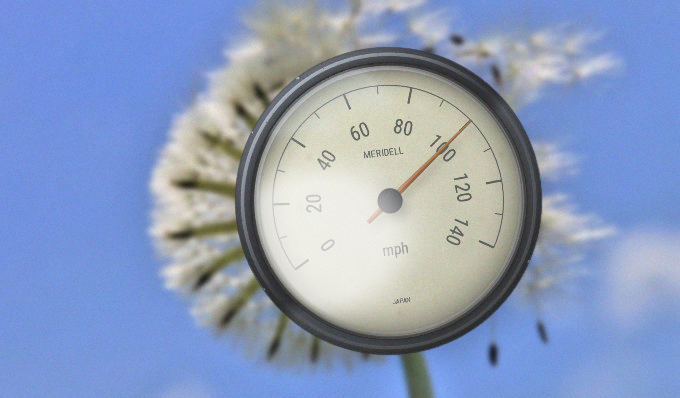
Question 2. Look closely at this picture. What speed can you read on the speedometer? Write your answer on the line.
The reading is 100 mph
